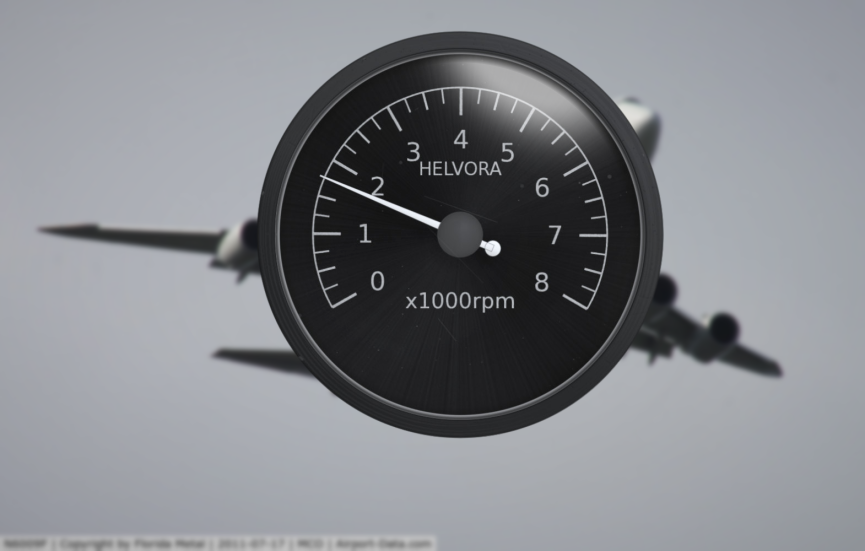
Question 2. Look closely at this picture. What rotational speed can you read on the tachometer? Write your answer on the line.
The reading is 1750 rpm
